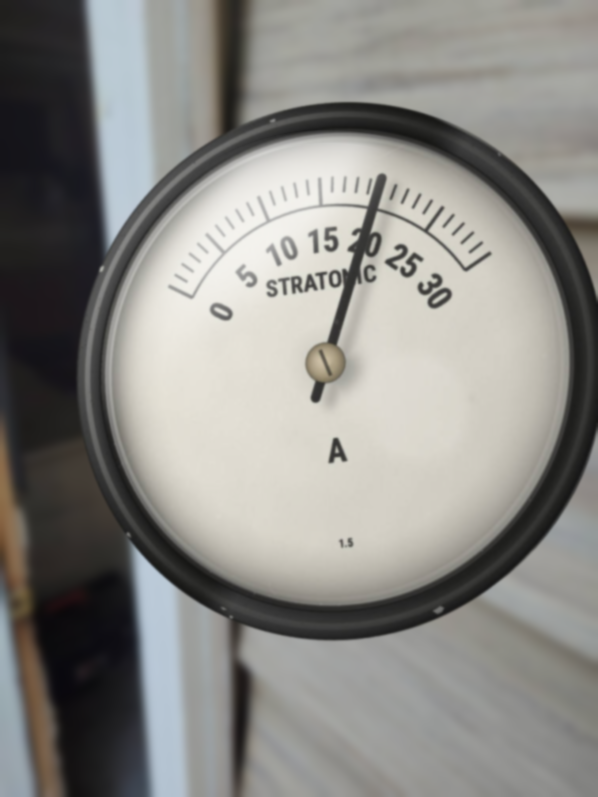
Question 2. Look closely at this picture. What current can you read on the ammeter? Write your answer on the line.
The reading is 20 A
